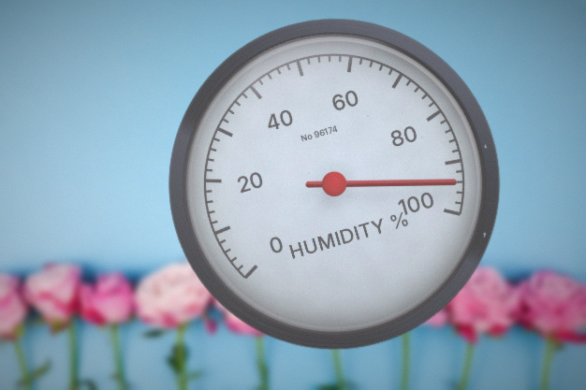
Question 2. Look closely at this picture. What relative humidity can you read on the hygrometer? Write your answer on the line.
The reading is 94 %
